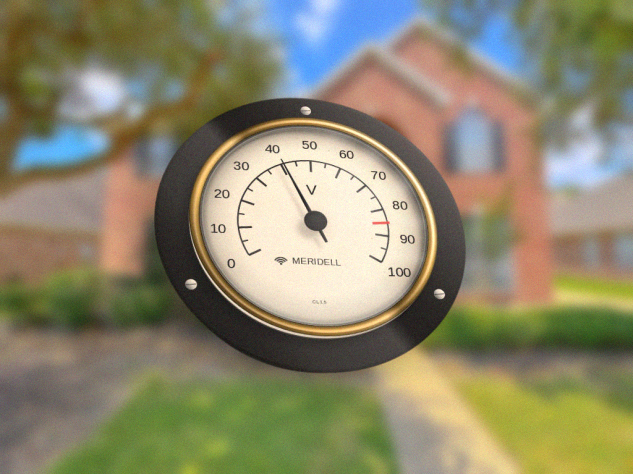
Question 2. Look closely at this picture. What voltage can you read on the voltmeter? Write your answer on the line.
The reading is 40 V
